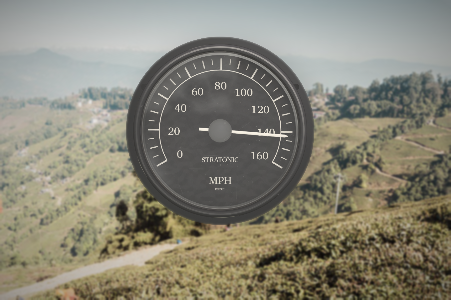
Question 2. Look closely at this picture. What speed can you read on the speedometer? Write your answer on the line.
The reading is 142.5 mph
